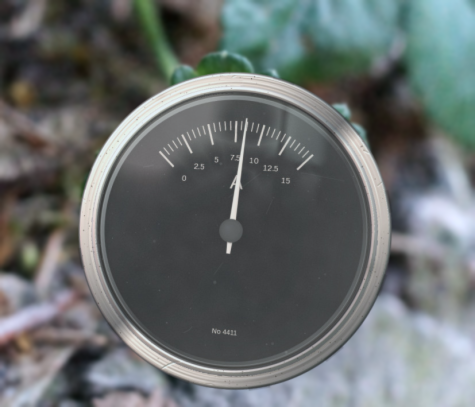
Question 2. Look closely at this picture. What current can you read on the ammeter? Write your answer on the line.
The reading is 8.5 A
